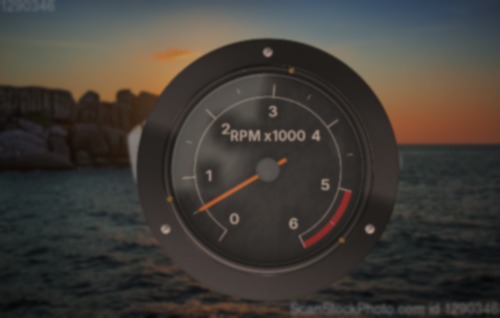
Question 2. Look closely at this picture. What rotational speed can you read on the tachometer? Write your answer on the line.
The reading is 500 rpm
